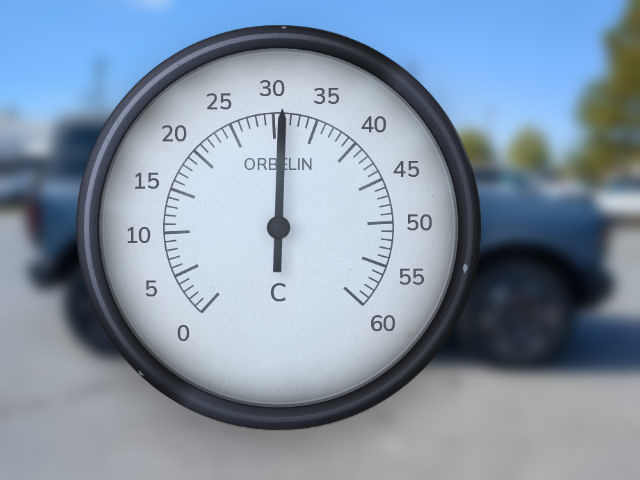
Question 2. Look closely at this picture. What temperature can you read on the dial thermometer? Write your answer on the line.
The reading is 31 °C
